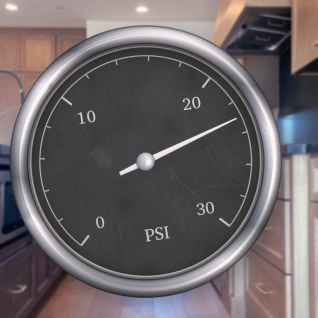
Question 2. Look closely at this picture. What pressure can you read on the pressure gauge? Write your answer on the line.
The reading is 23 psi
